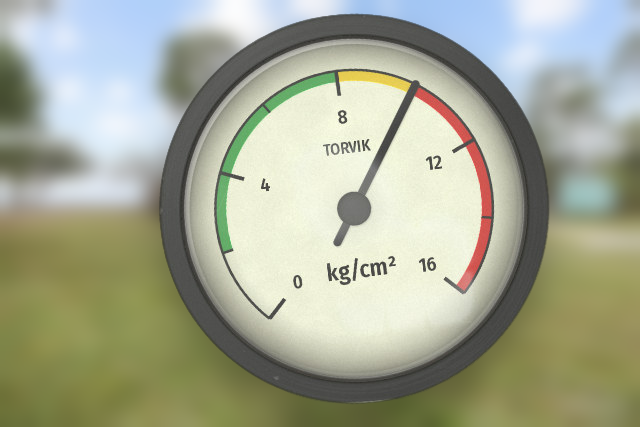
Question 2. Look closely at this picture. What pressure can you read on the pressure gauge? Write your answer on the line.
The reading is 10 kg/cm²
